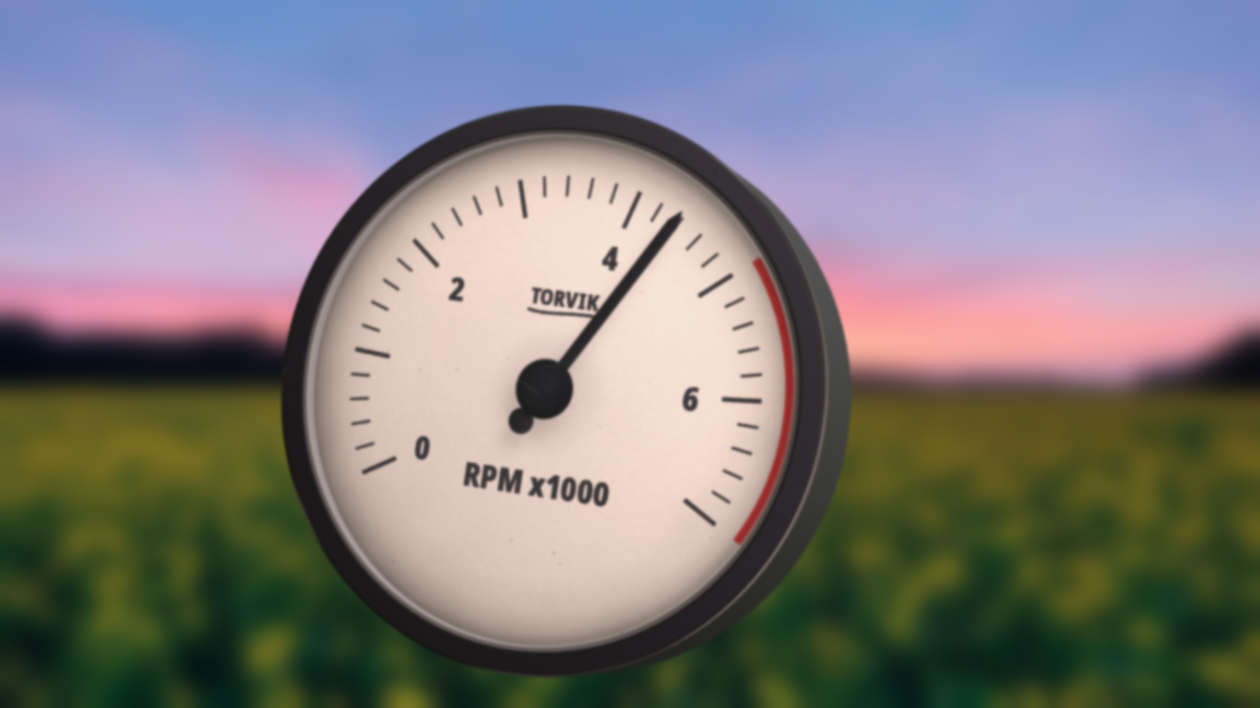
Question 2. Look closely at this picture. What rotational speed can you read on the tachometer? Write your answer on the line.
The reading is 4400 rpm
